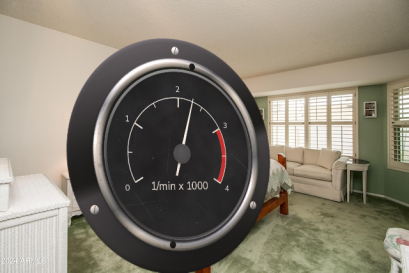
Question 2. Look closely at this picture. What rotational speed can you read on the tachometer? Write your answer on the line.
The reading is 2250 rpm
